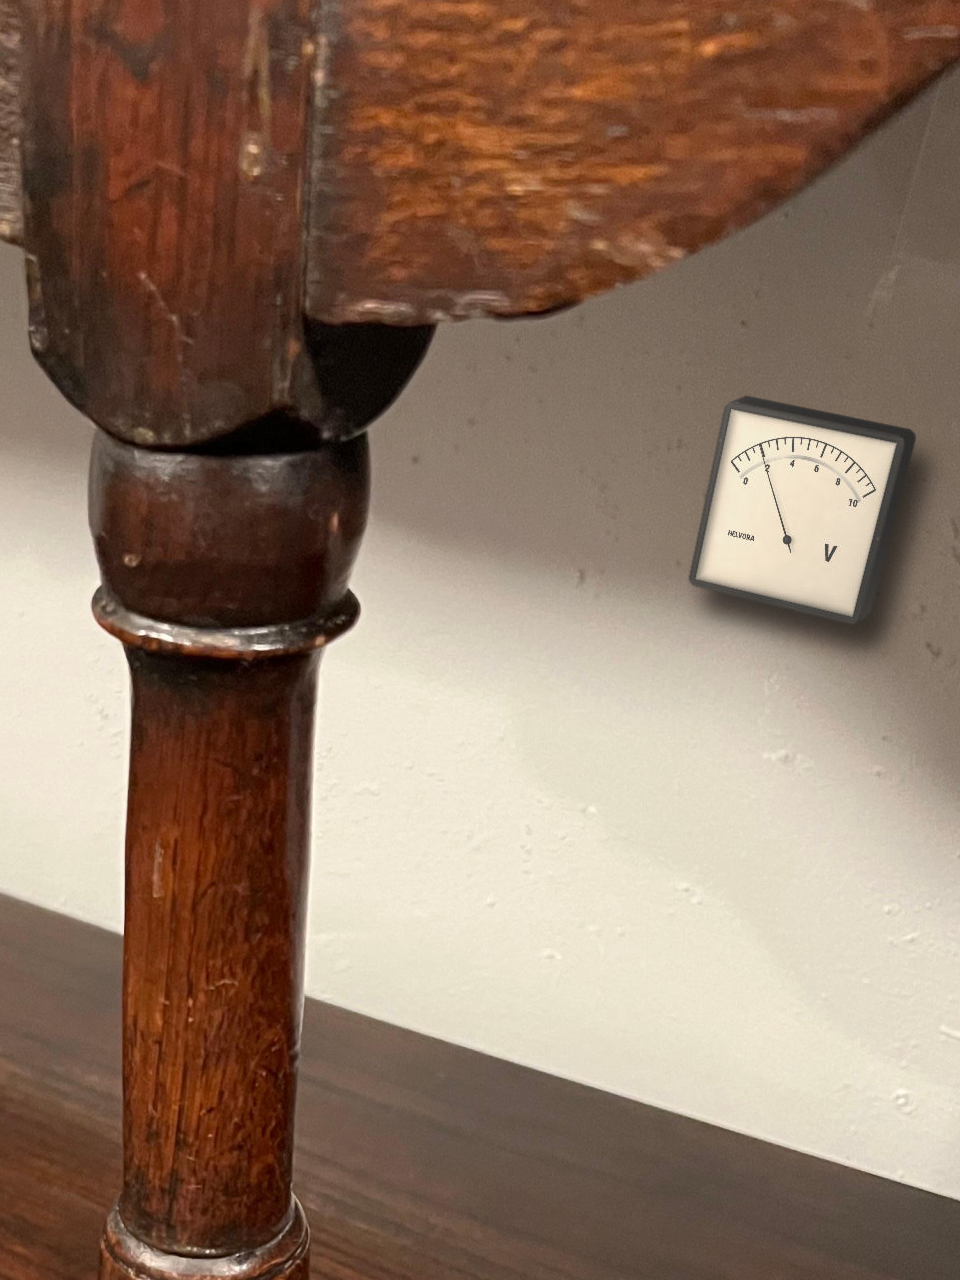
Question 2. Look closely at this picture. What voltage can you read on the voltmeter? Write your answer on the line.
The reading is 2 V
